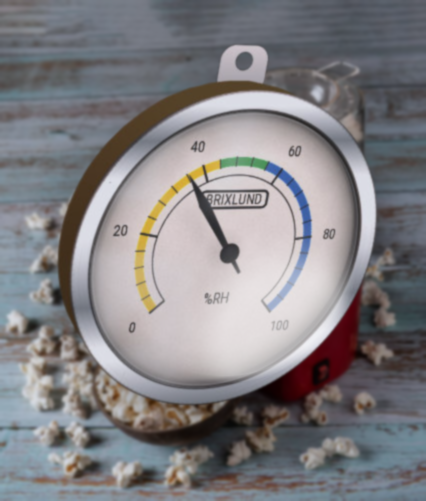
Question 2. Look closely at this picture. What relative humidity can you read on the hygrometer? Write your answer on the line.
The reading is 36 %
